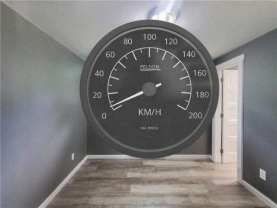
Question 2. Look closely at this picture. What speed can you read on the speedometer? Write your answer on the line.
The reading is 5 km/h
